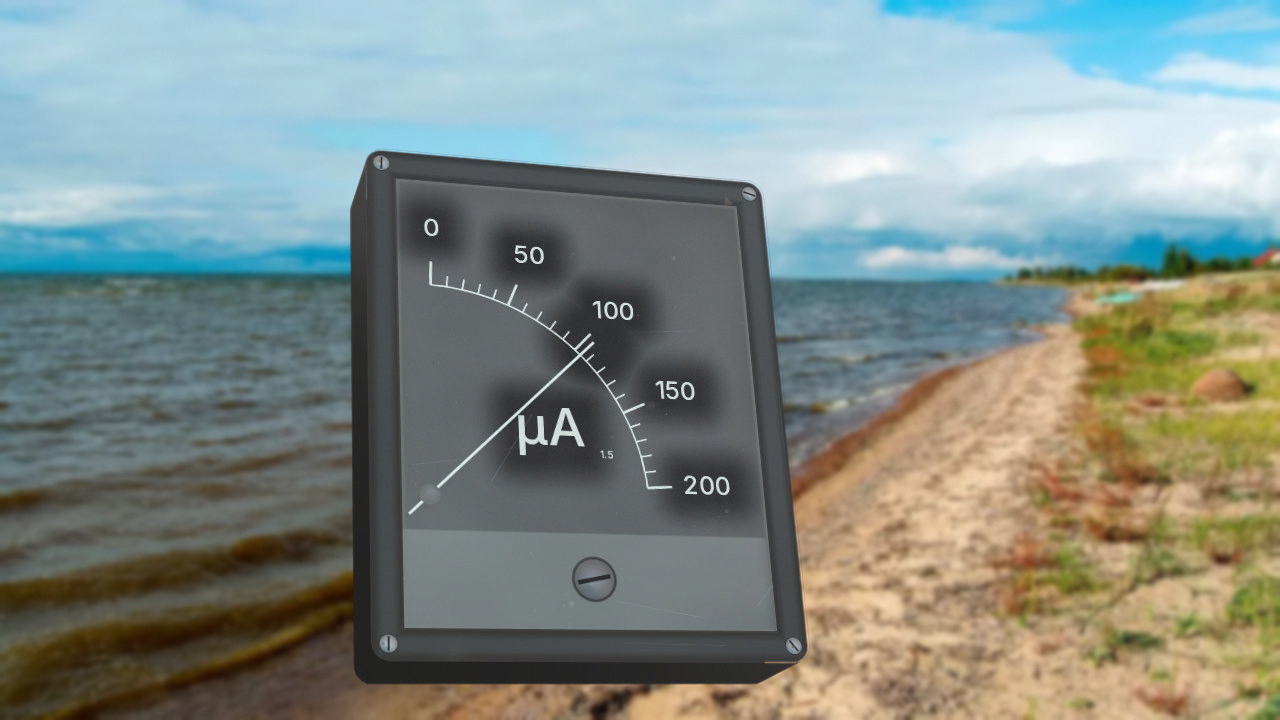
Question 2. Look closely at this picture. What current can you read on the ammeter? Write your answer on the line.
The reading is 105 µA
